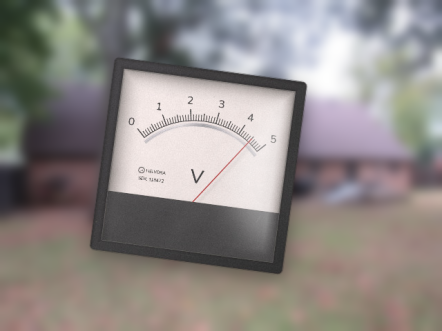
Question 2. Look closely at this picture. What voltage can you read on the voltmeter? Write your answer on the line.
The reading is 4.5 V
